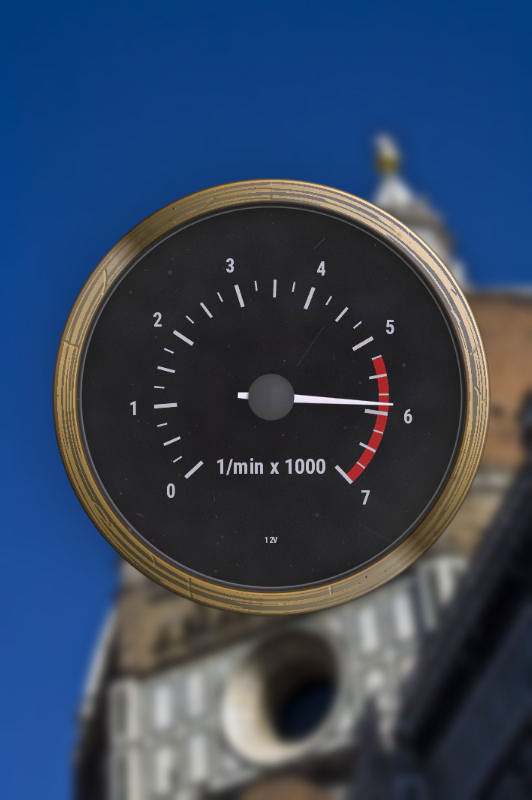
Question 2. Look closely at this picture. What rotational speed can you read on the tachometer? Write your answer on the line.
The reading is 5875 rpm
